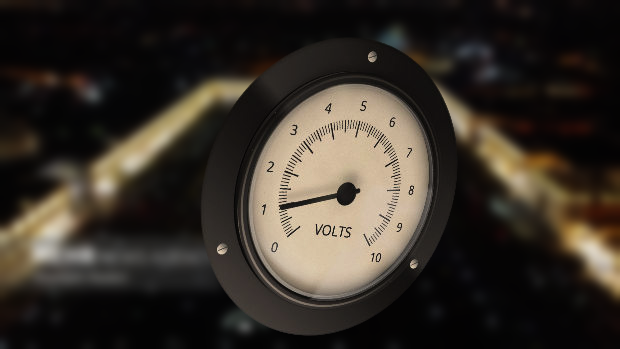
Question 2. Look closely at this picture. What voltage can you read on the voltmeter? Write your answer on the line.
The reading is 1 V
